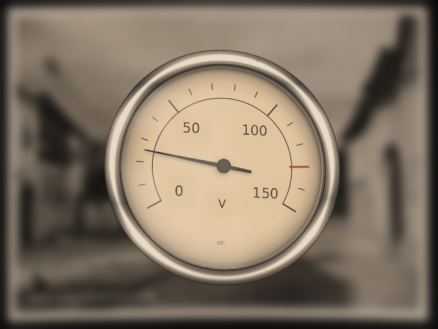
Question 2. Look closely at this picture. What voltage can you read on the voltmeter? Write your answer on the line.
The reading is 25 V
